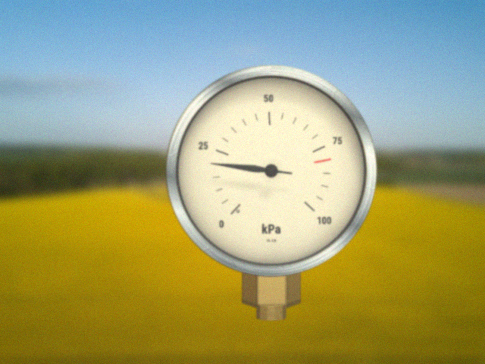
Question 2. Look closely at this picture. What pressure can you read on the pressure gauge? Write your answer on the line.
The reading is 20 kPa
